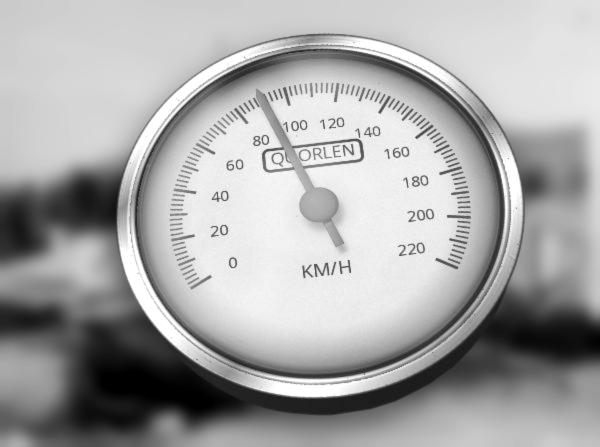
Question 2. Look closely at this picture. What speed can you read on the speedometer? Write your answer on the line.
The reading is 90 km/h
